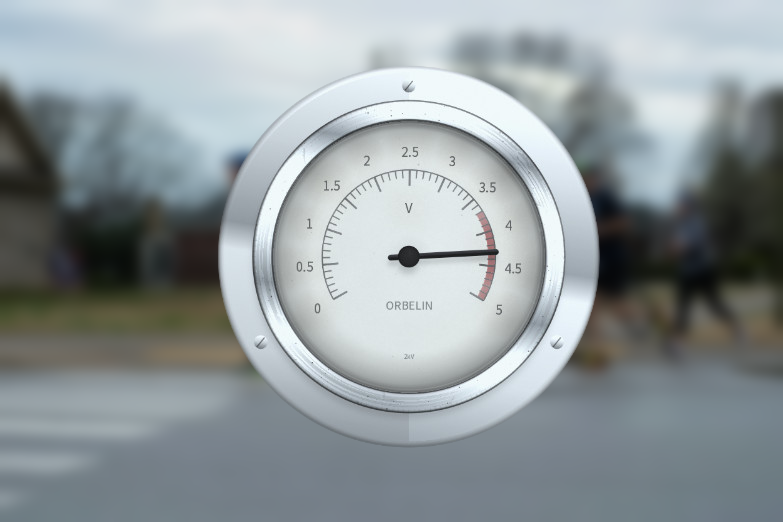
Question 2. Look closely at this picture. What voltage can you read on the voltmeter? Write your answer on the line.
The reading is 4.3 V
